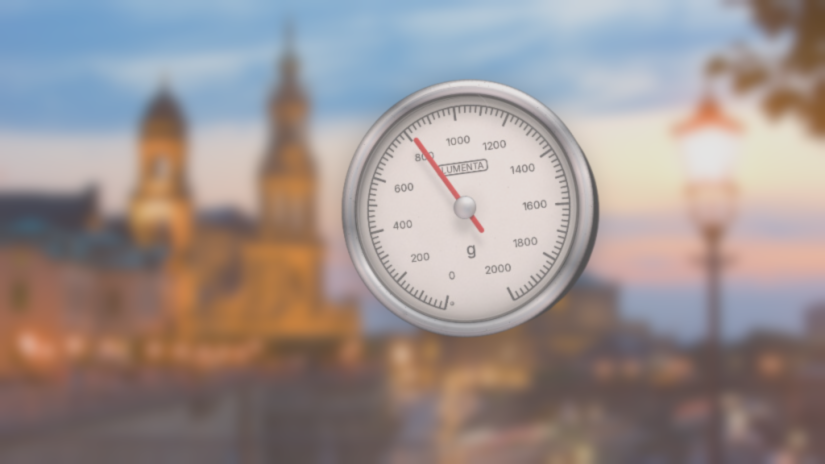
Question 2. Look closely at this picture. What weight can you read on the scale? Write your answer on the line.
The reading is 820 g
